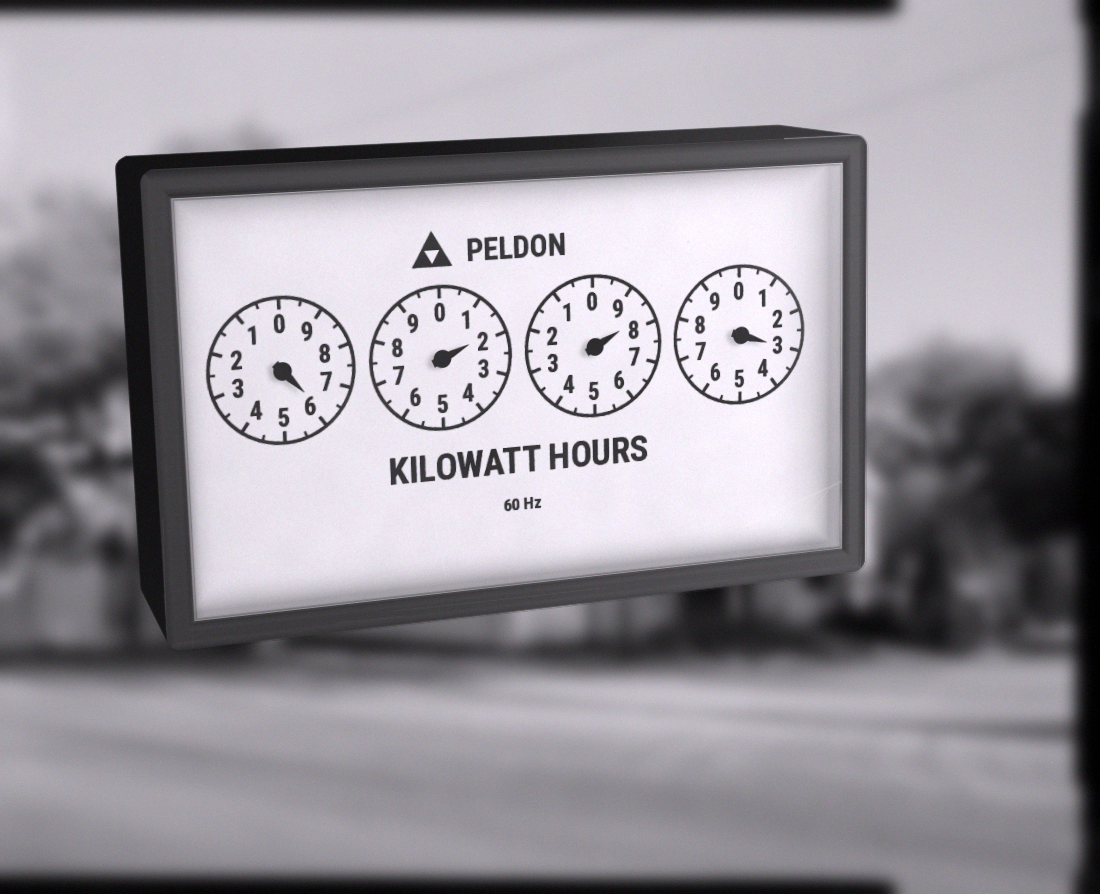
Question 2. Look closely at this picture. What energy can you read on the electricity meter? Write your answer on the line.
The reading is 6183 kWh
